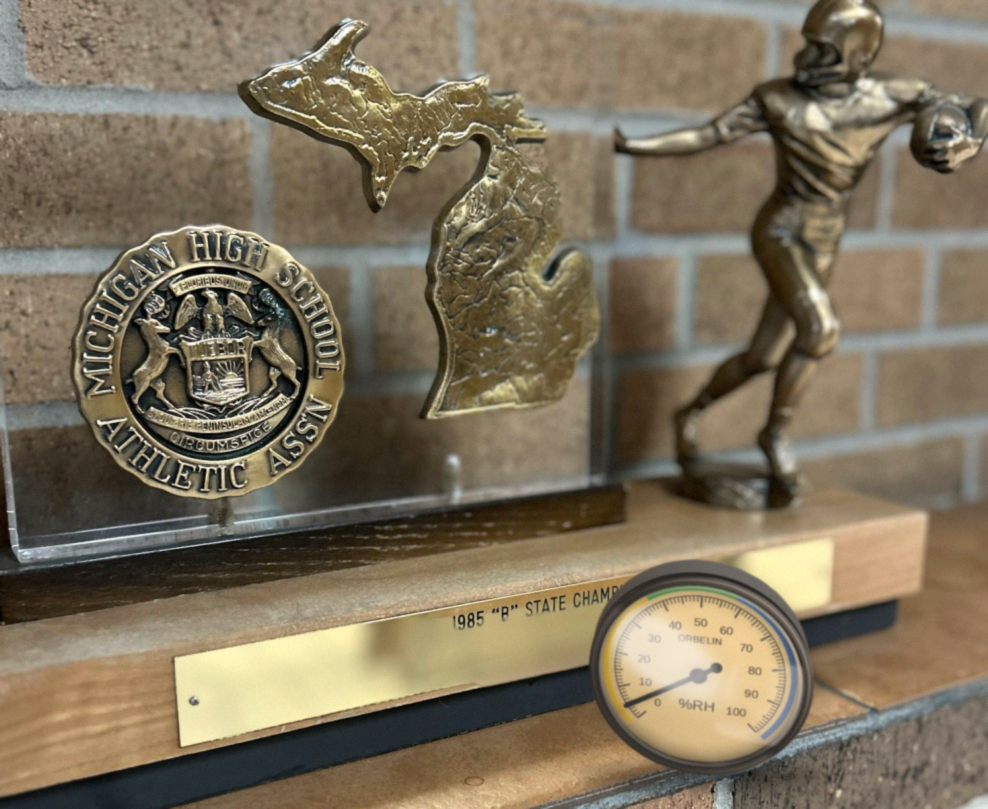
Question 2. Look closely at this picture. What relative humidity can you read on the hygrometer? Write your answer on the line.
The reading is 5 %
